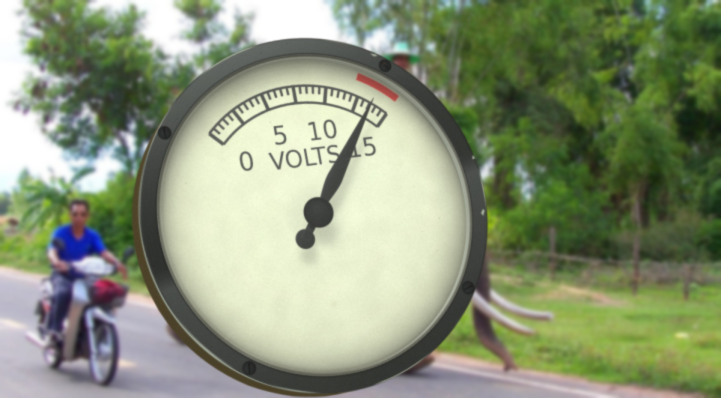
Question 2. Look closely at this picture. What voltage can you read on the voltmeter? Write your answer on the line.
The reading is 13.5 V
